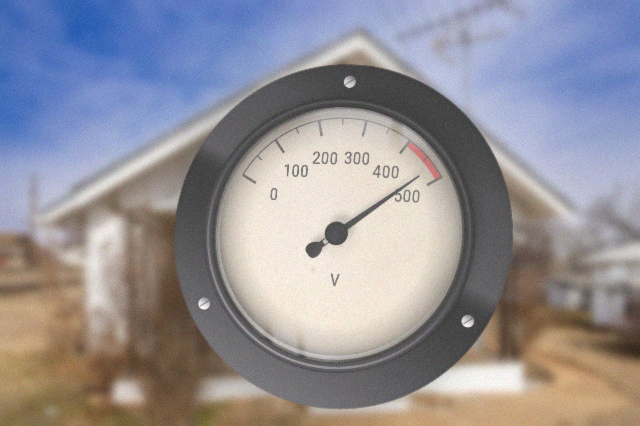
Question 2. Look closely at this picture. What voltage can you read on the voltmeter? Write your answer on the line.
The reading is 475 V
